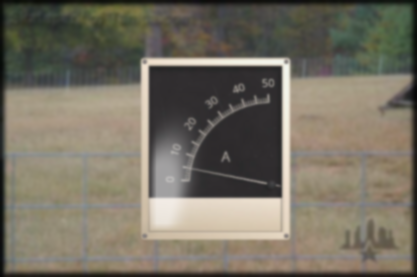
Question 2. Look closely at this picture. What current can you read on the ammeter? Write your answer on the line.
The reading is 5 A
